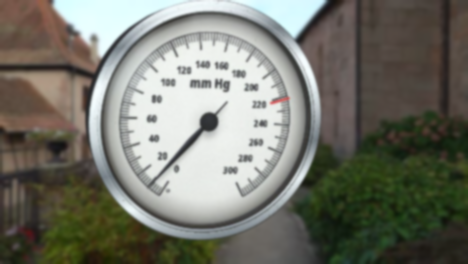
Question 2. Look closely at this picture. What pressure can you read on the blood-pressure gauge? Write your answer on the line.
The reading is 10 mmHg
